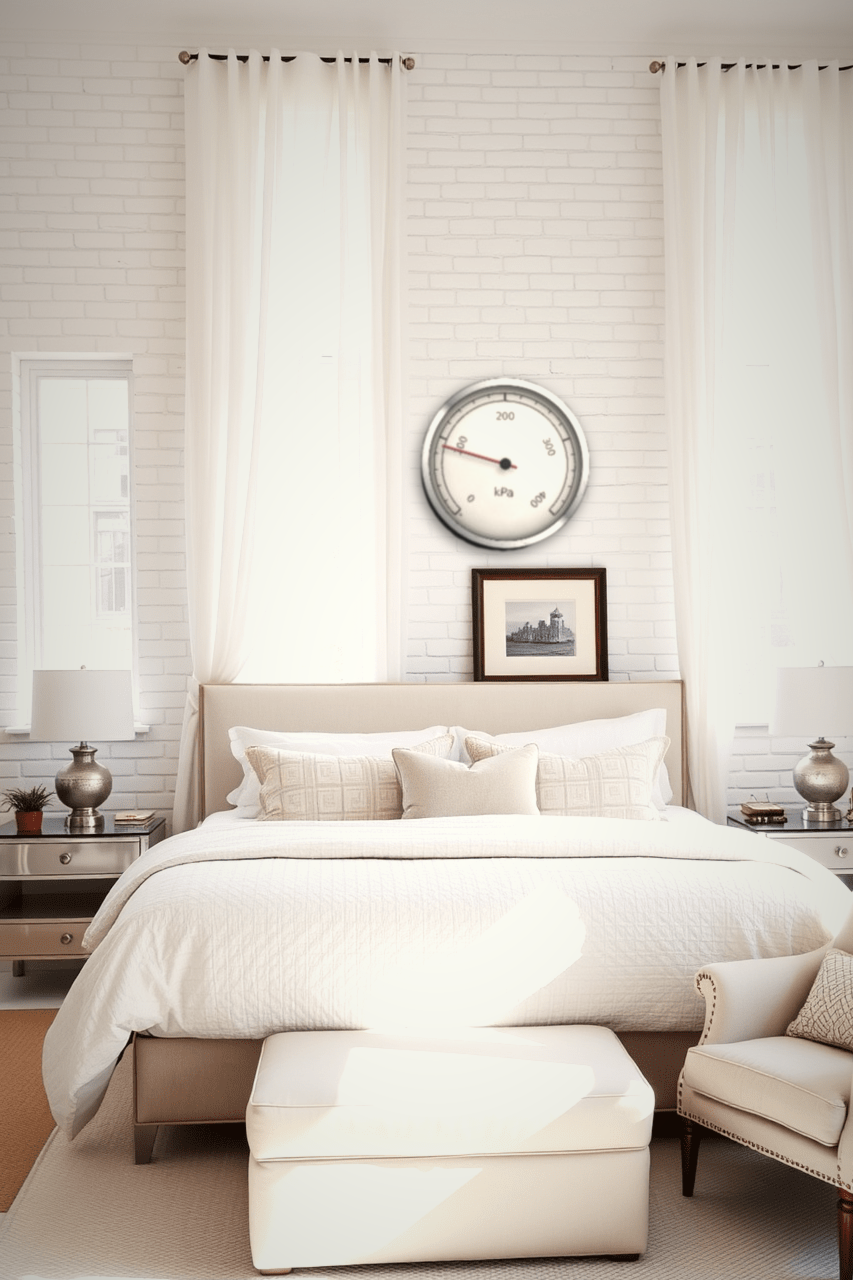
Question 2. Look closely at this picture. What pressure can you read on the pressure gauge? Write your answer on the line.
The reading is 90 kPa
